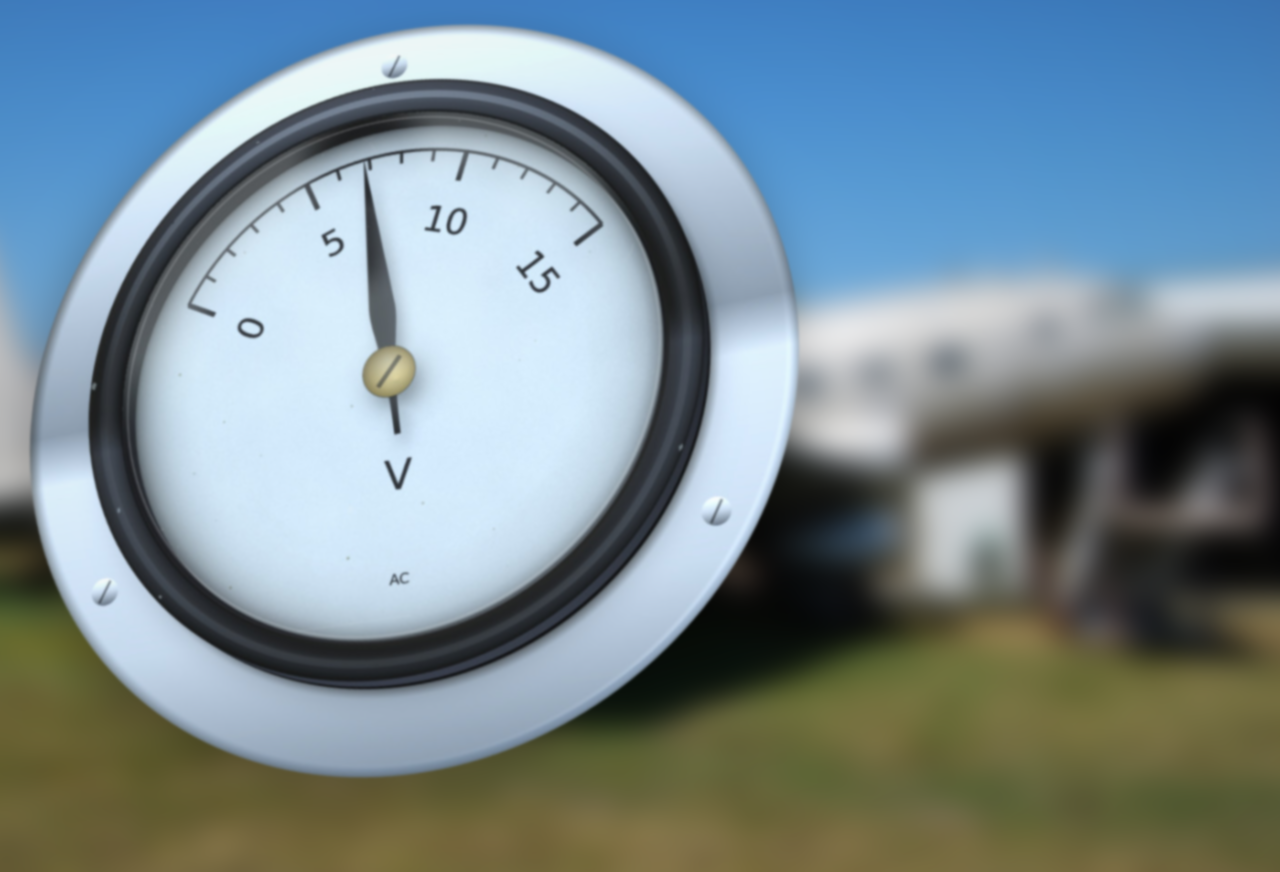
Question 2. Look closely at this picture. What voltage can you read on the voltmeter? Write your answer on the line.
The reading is 7 V
